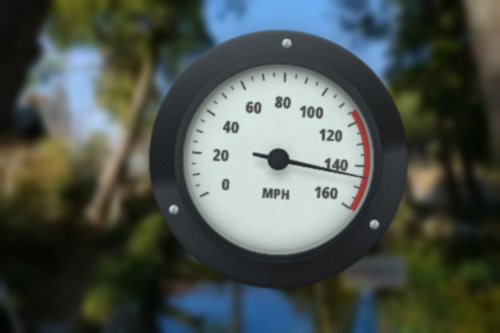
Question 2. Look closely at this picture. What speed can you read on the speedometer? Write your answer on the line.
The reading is 145 mph
